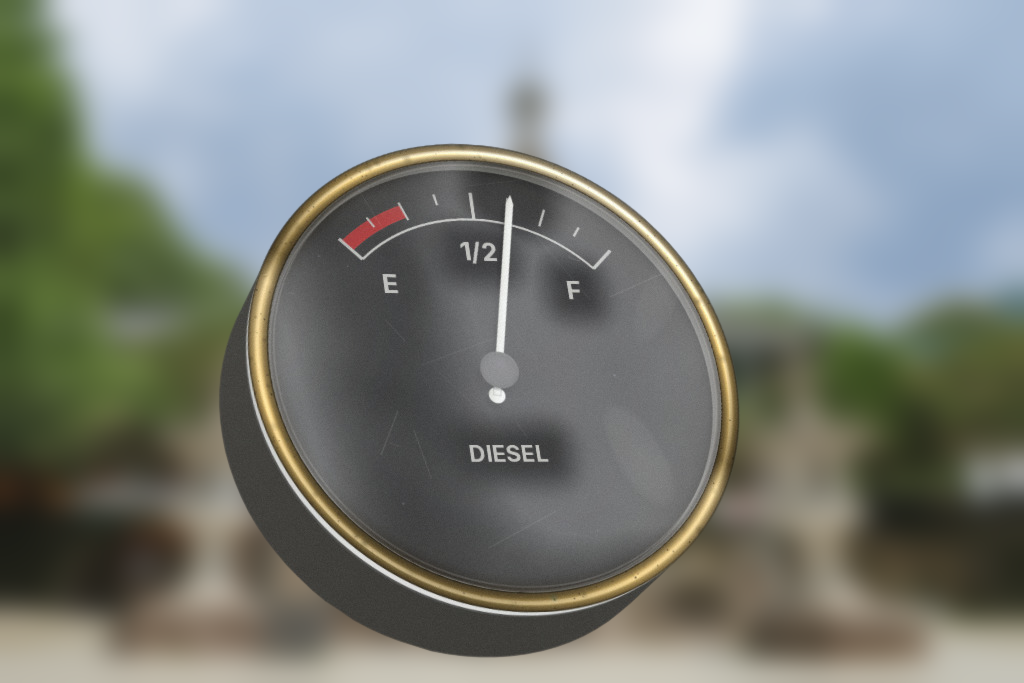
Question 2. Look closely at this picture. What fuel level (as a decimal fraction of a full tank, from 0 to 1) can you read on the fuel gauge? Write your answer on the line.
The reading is 0.625
